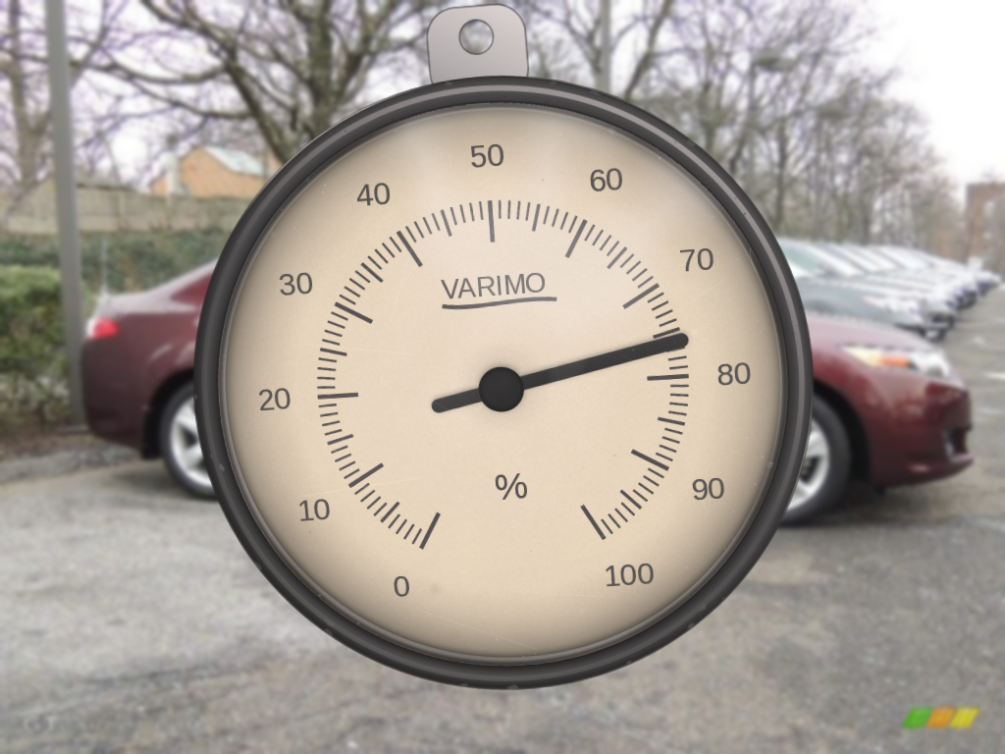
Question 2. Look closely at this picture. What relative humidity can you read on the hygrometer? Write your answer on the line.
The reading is 76 %
